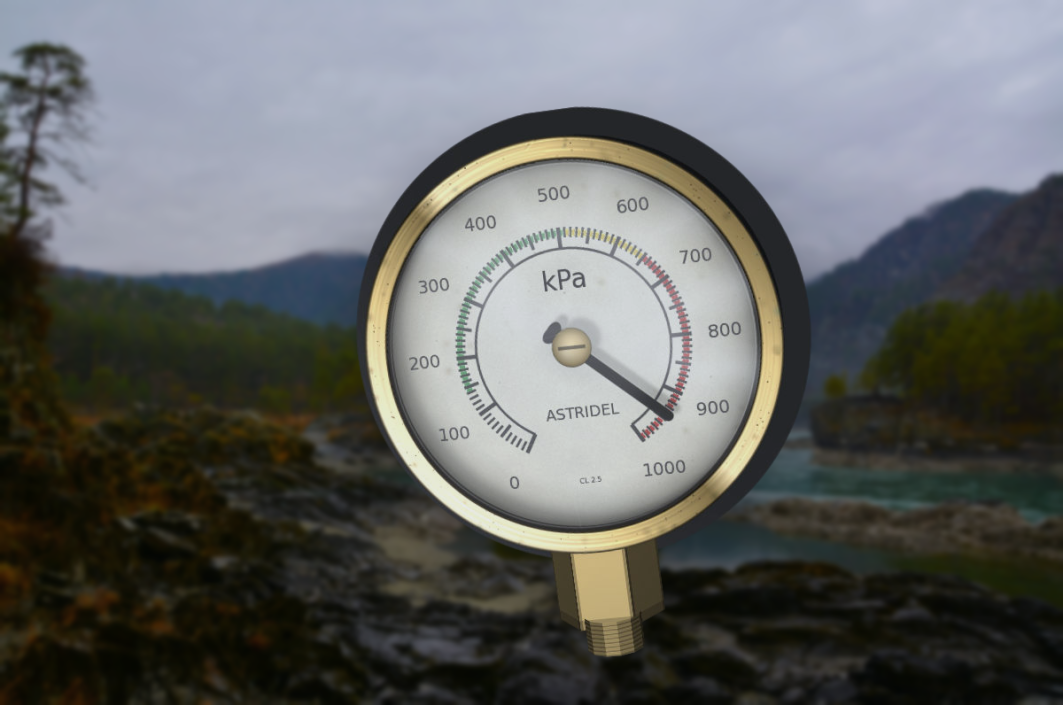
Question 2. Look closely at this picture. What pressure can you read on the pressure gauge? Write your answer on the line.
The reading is 940 kPa
